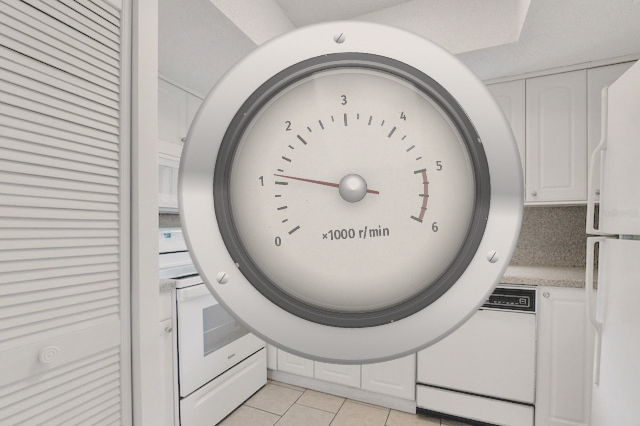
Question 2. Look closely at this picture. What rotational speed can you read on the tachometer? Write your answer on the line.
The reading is 1125 rpm
